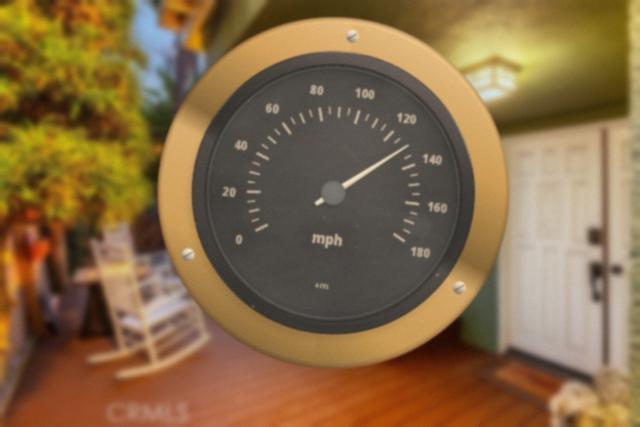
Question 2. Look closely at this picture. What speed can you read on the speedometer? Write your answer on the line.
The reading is 130 mph
